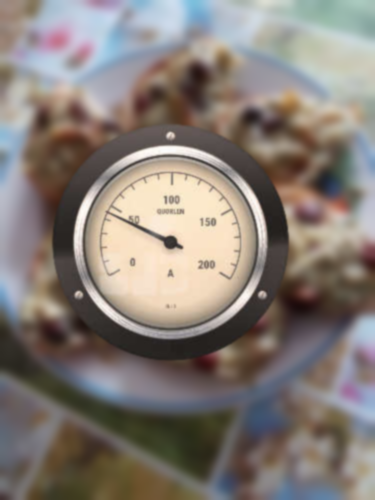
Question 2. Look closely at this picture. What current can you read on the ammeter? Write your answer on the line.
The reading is 45 A
